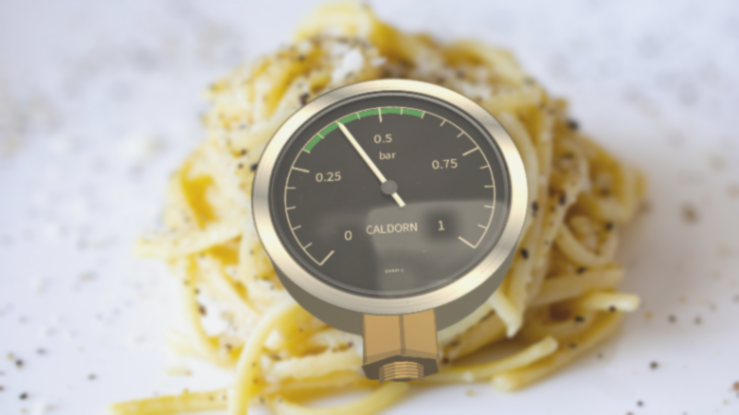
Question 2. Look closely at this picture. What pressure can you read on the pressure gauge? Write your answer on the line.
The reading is 0.4 bar
